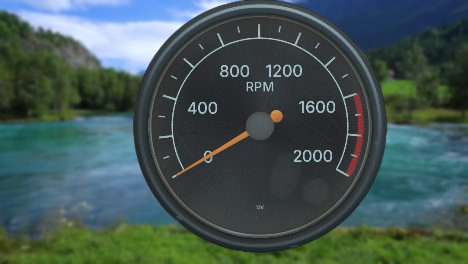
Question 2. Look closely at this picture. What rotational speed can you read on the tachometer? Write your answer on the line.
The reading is 0 rpm
